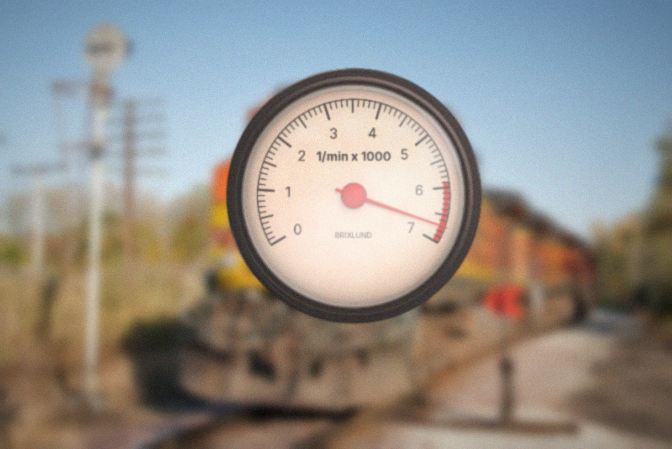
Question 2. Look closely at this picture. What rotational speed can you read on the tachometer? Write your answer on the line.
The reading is 6700 rpm
